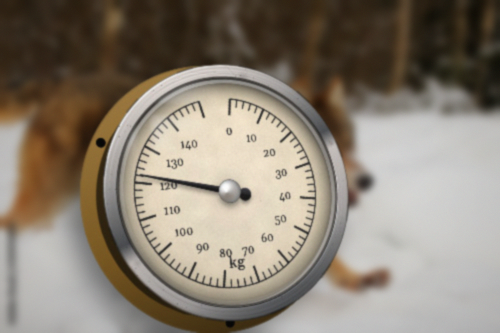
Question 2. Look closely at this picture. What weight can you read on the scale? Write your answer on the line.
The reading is 122 kg
